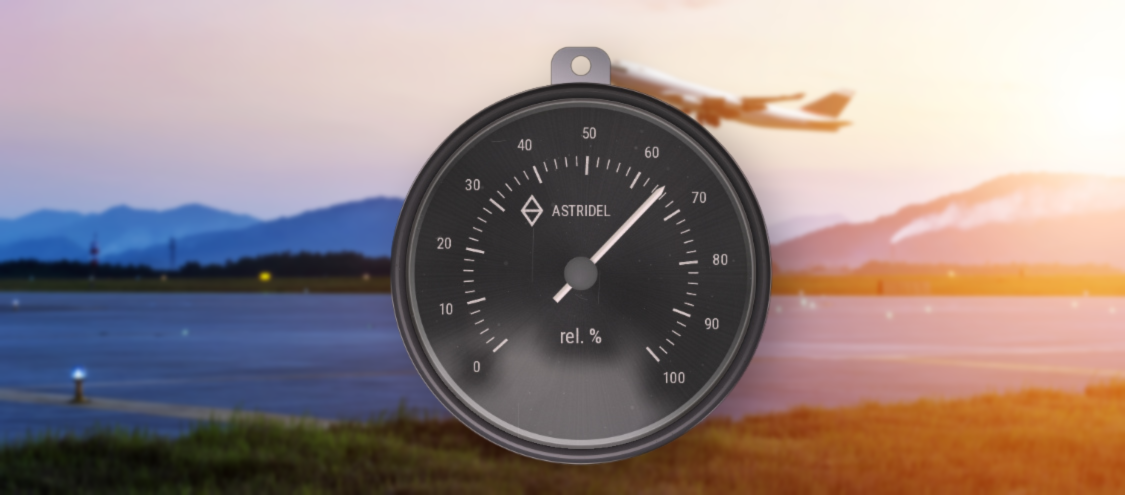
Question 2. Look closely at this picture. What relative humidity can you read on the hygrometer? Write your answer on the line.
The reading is 65 %
